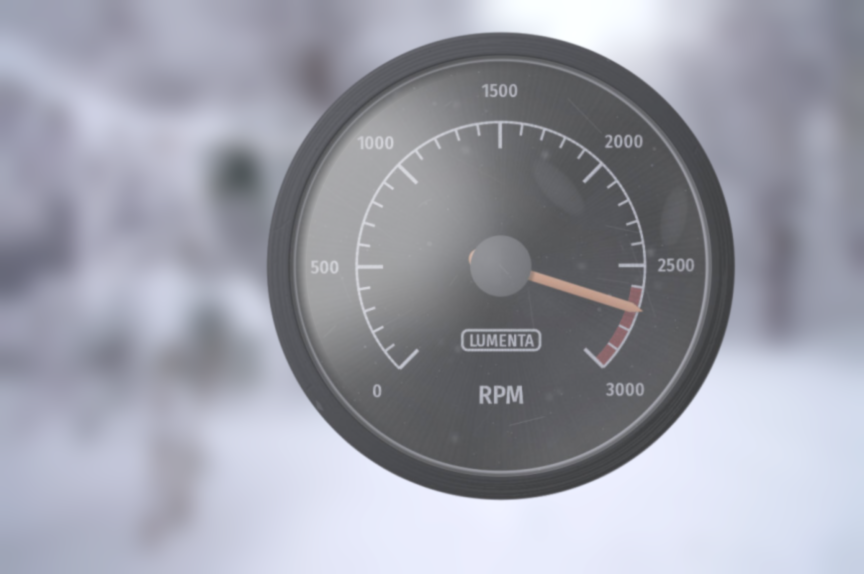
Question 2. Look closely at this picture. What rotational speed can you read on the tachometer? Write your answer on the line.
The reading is 2700 rpm
